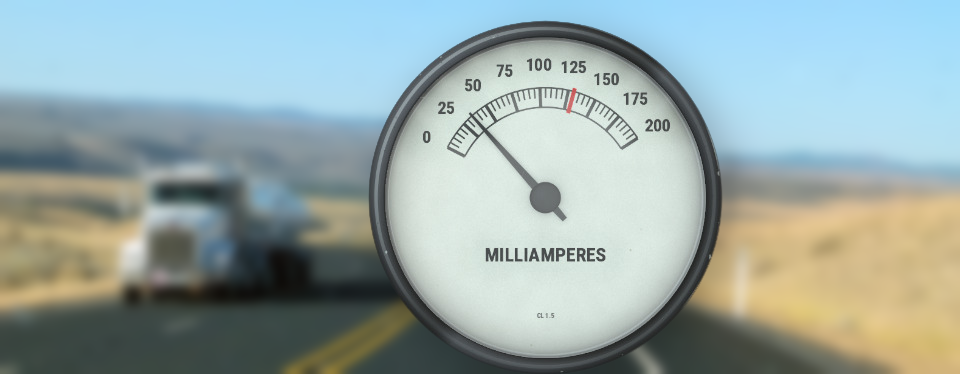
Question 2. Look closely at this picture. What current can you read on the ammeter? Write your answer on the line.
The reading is 35 mA
